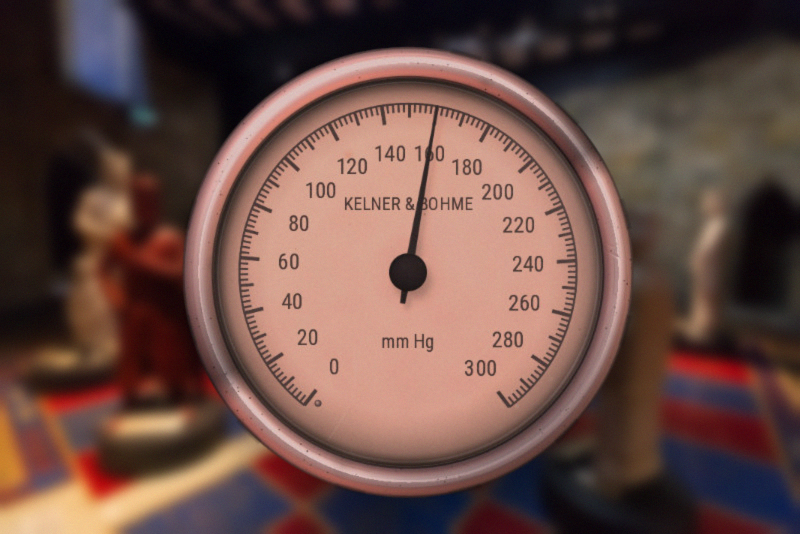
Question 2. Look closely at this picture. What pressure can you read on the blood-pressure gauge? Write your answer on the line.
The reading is 160 mmHg
